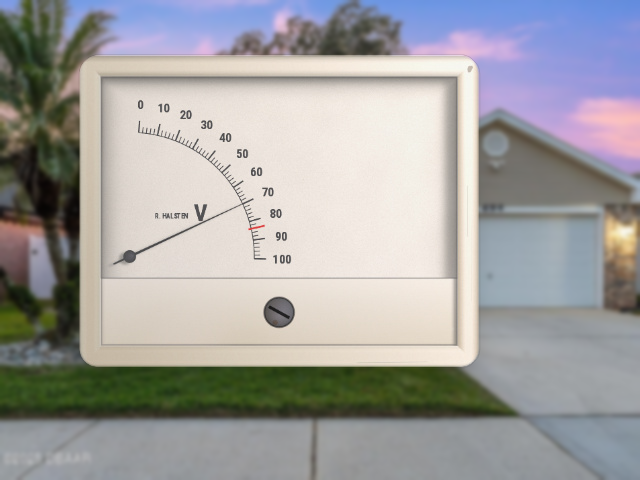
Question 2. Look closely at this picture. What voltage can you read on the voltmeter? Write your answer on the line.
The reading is 70 V
